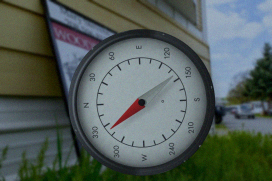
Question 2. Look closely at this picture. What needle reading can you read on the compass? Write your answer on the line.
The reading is 322.5 °
